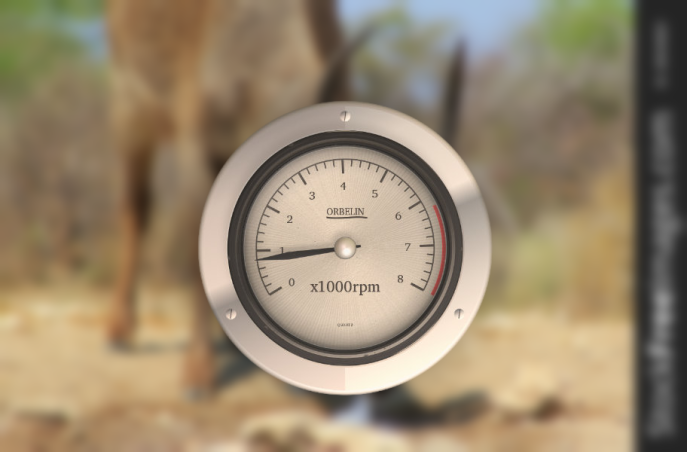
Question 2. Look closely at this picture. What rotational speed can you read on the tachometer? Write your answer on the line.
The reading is 800 rpm
